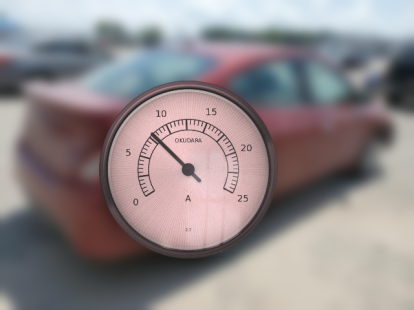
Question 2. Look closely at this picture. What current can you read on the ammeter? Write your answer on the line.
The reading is 8 A
